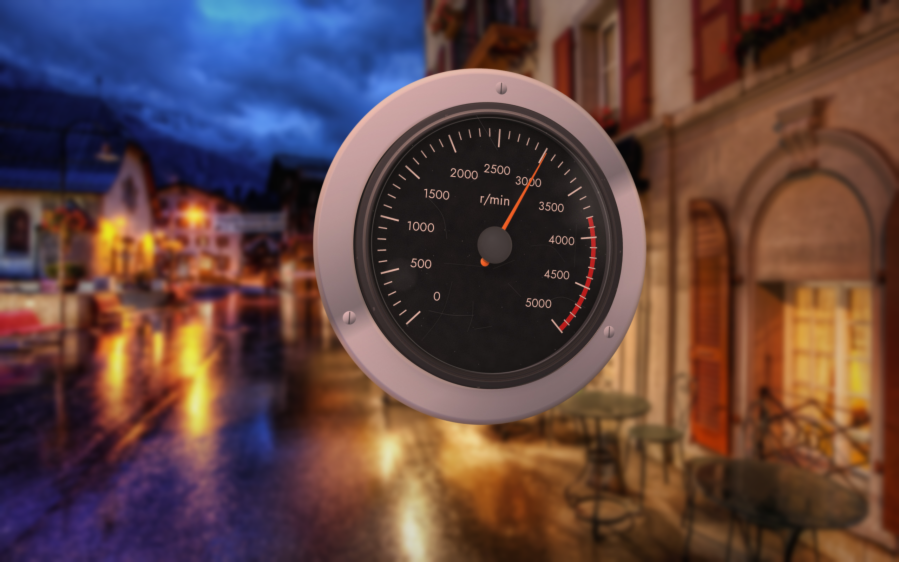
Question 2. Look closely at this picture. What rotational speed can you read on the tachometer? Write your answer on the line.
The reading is 3000 rpm
